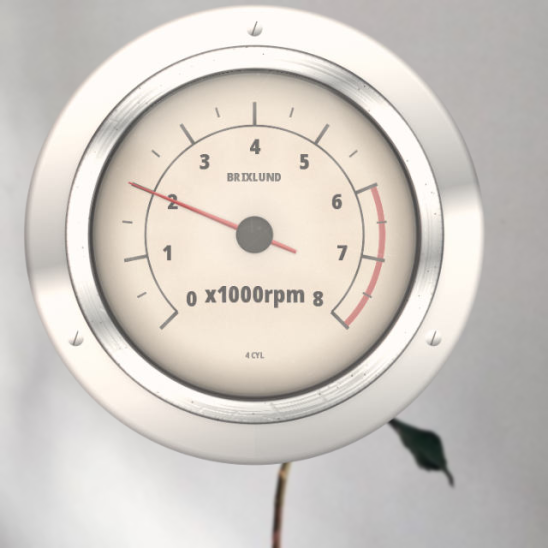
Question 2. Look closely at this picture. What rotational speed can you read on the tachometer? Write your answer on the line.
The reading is 2000 rpm
